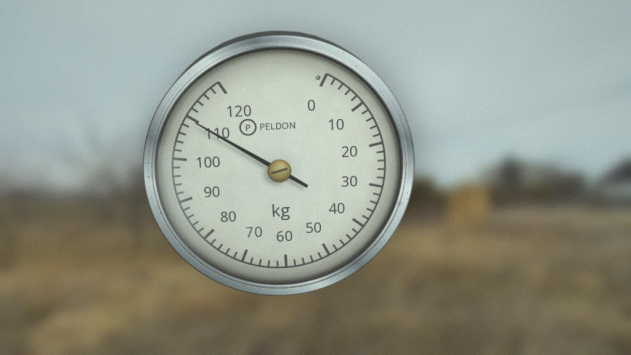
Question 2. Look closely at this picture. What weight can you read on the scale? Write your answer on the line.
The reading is 110 kg
